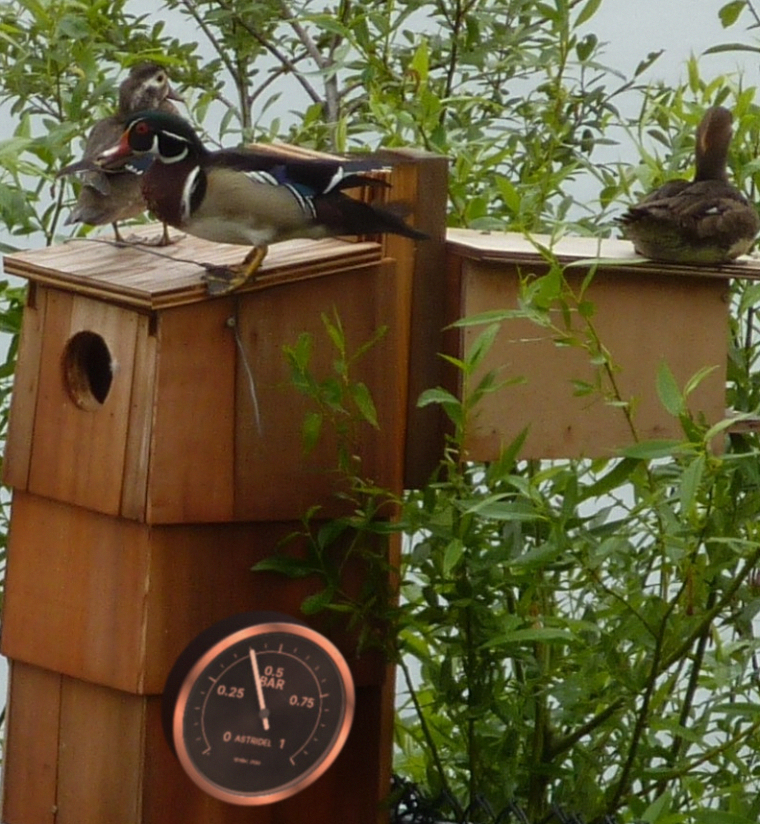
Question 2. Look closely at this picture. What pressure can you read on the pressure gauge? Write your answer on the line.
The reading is 0.4 bar
